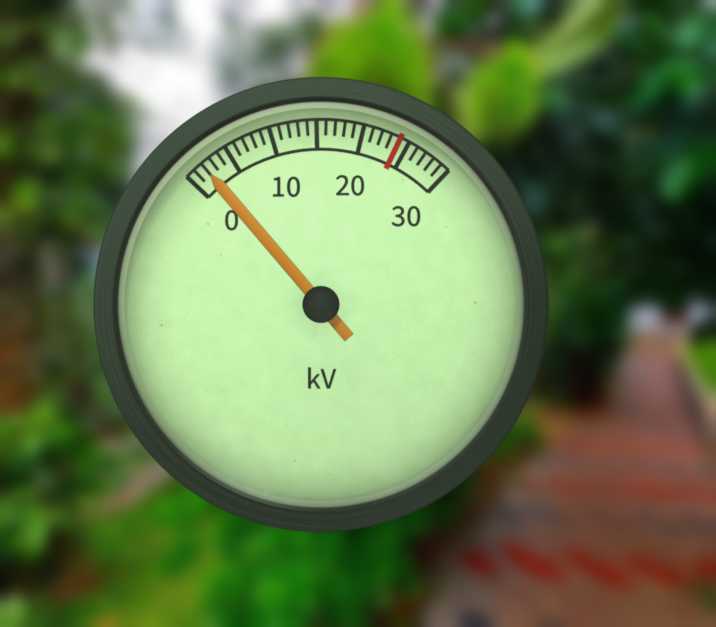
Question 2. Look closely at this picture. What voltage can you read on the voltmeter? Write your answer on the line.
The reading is 2 kV
